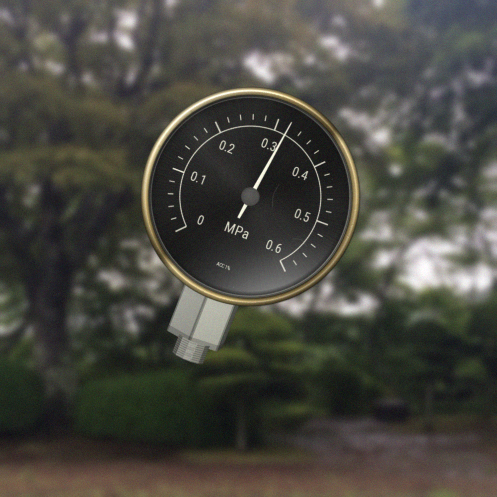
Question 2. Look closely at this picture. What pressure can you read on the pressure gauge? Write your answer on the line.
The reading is 0.32 MPa
